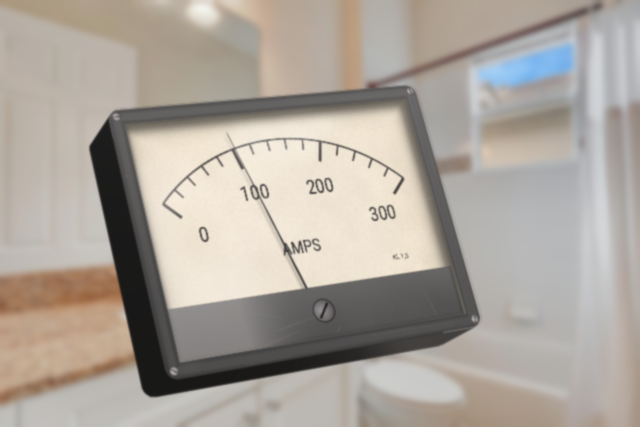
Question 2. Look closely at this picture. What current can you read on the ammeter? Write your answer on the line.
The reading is 100 A
